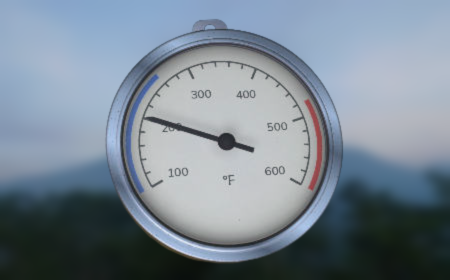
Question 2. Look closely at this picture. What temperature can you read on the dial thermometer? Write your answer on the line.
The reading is 200 °F
